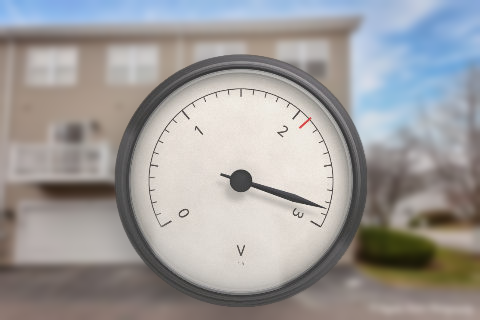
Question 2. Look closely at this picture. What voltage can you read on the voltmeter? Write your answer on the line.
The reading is 2.85 V
